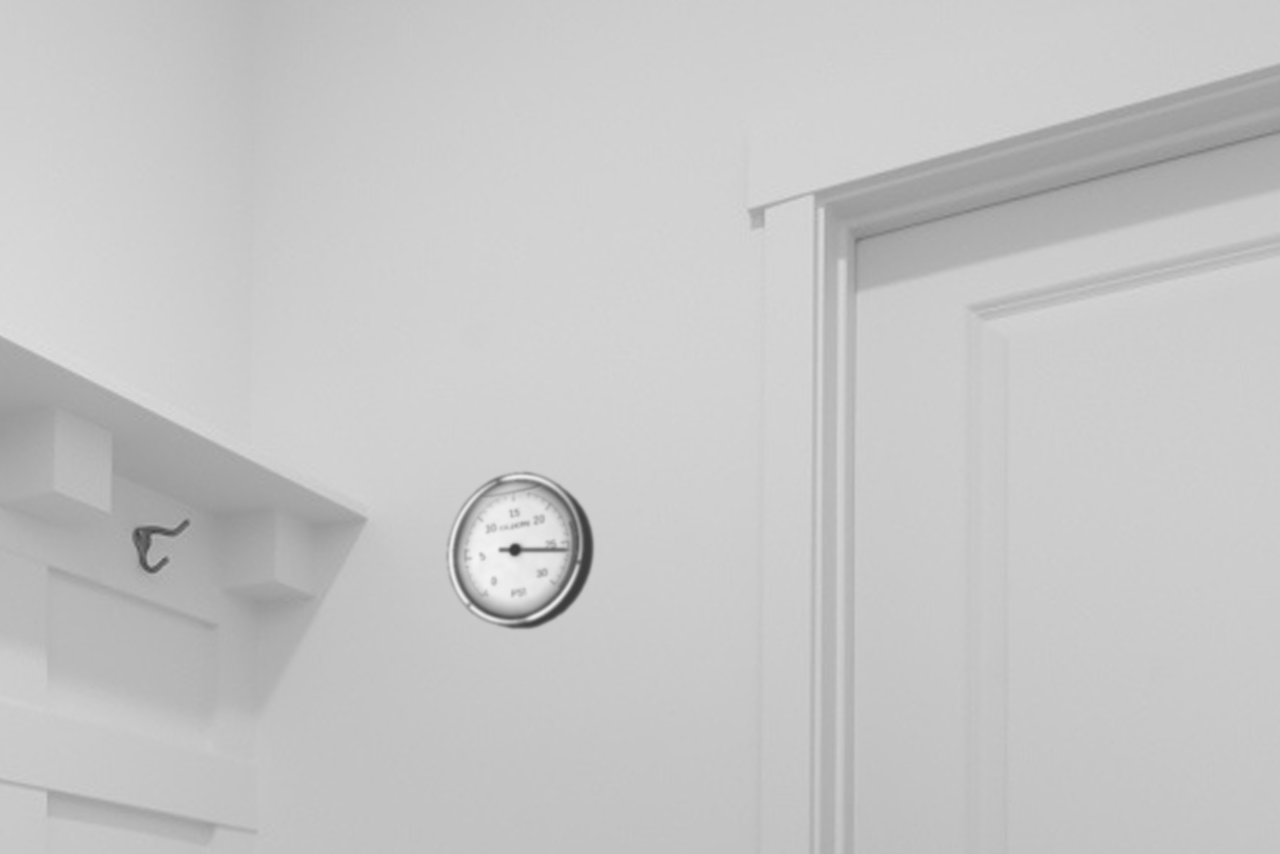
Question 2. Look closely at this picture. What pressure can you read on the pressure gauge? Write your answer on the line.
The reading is 26 psi
